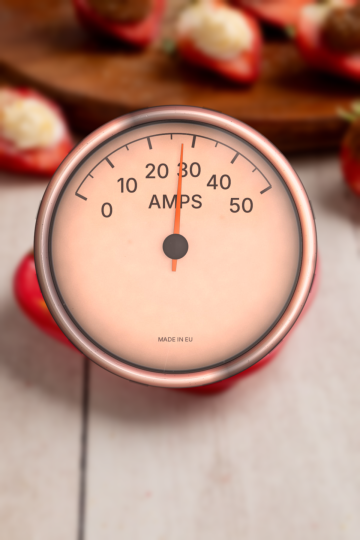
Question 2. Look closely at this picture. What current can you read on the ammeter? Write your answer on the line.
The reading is 27.5 A
